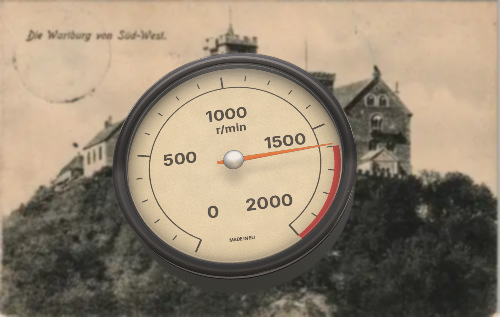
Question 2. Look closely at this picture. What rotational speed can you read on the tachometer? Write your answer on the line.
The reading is 1600 rpm
